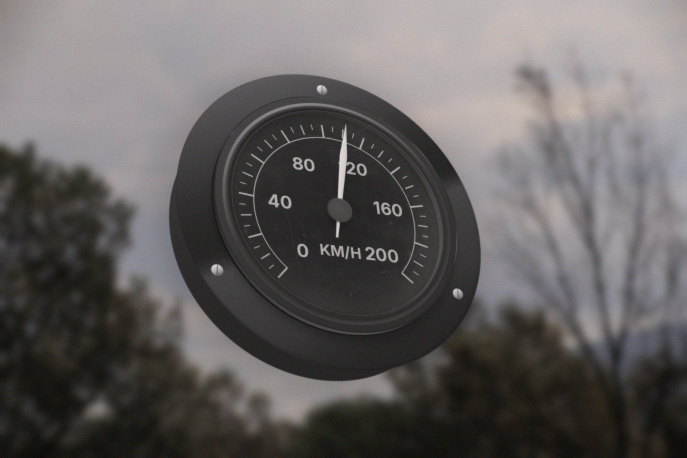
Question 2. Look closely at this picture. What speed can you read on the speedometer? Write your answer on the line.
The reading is 110 km/h
